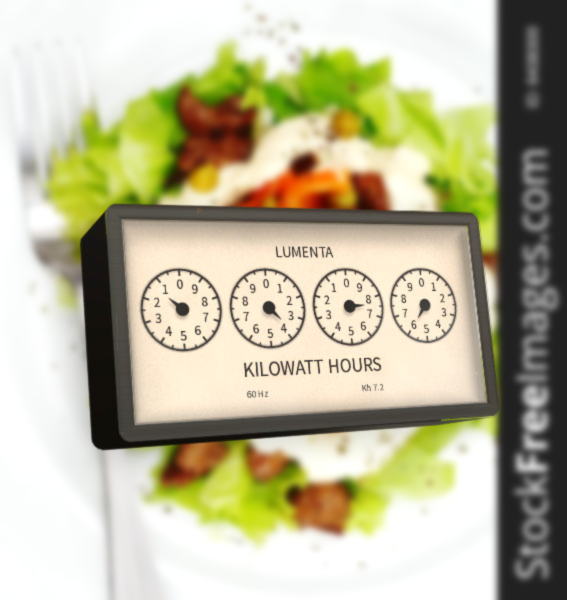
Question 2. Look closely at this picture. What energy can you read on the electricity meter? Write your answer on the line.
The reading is 1376 kWh
